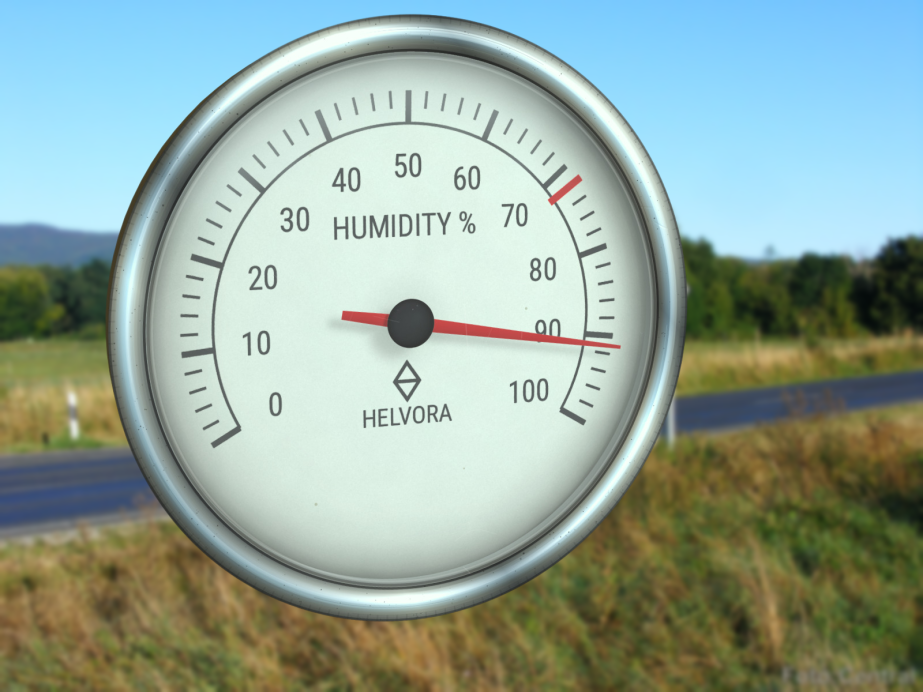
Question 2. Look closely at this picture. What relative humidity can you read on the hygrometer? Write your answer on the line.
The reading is 91 %
